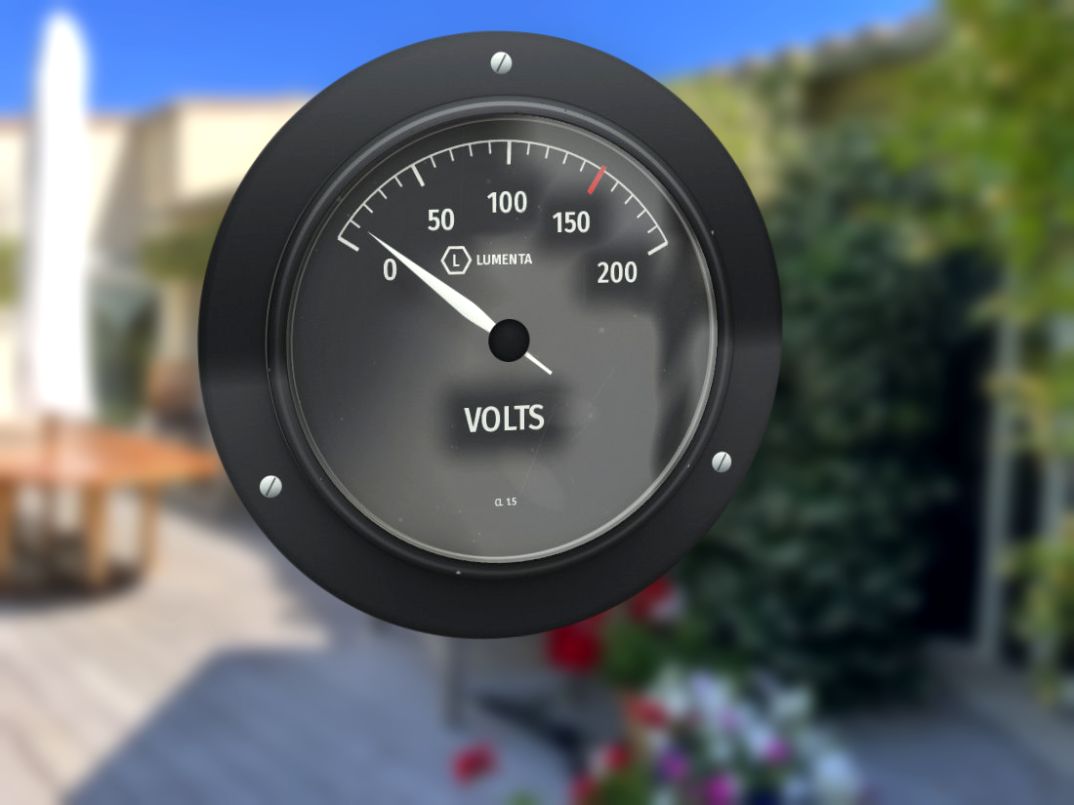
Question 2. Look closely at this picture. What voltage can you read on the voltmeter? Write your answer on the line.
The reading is 10 V
